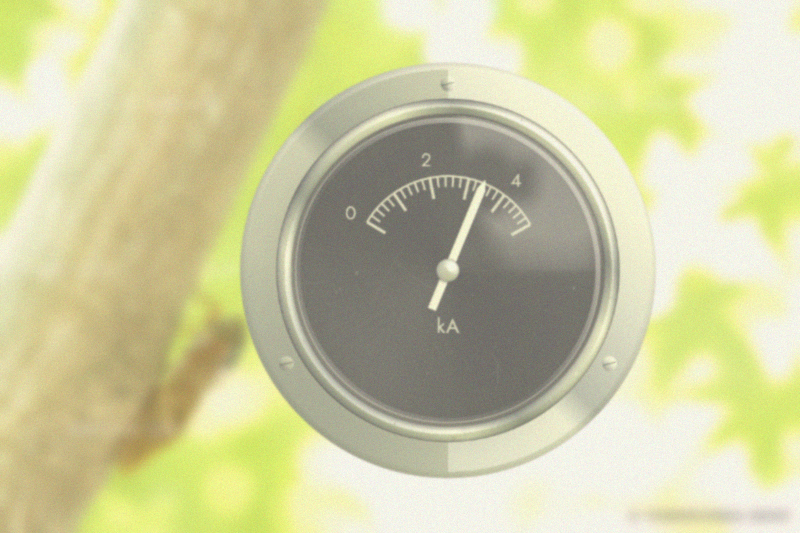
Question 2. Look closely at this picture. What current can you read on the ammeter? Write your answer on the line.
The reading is 3.4 kA
